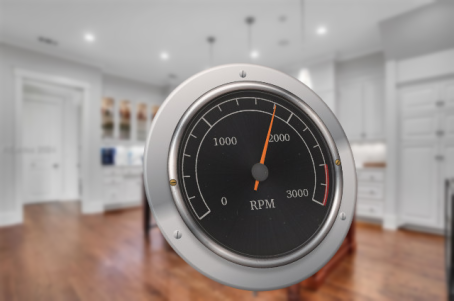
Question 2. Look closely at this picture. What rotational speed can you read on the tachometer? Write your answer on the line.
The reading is 1800 rpm
